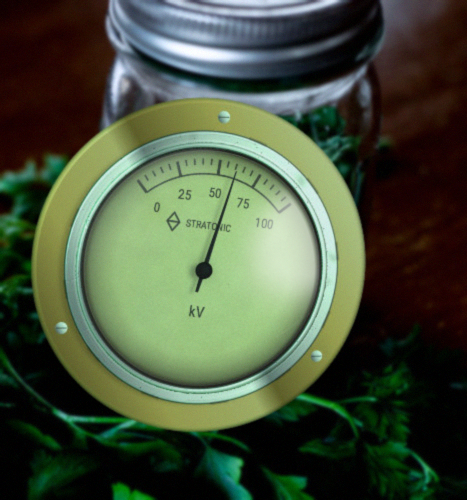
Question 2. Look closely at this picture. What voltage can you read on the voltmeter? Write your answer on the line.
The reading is 60 kV
